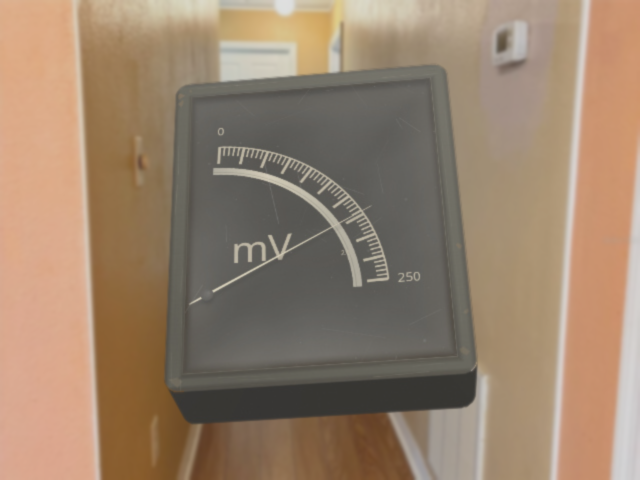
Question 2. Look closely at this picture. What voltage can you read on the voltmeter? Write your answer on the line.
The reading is 175 mV
